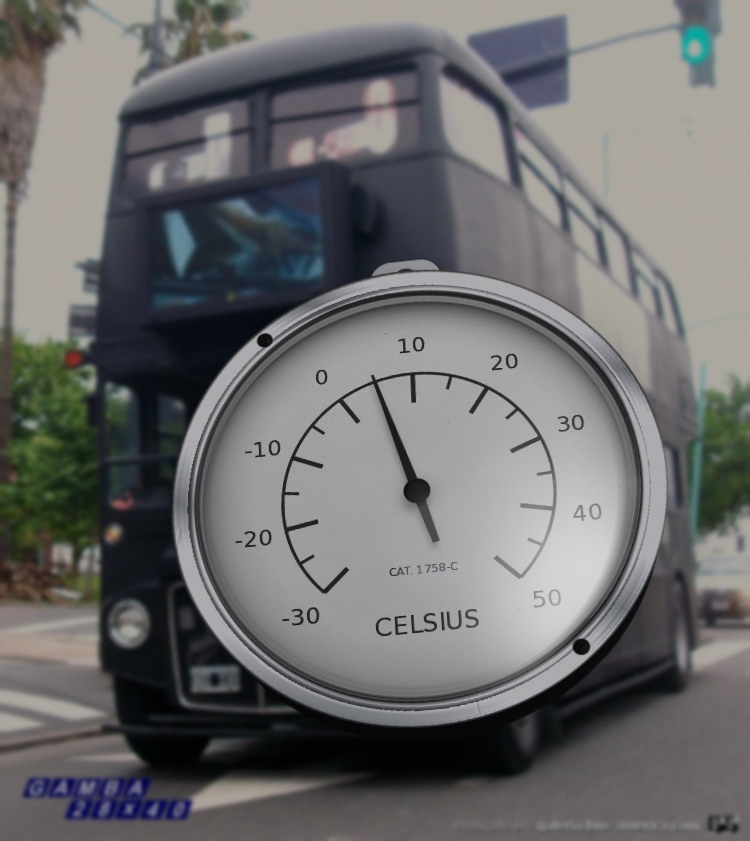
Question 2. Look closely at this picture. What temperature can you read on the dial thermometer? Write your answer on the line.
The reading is 5 °C
